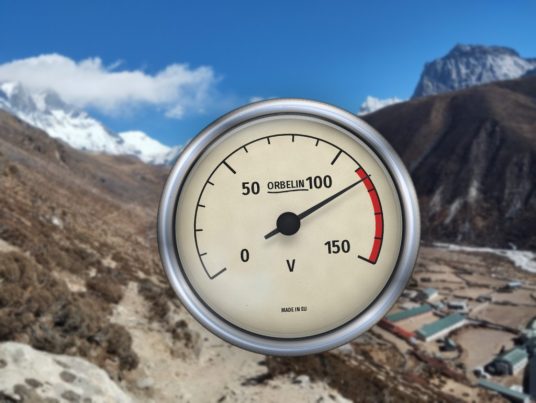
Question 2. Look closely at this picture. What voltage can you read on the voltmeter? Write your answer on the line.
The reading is 115 V
